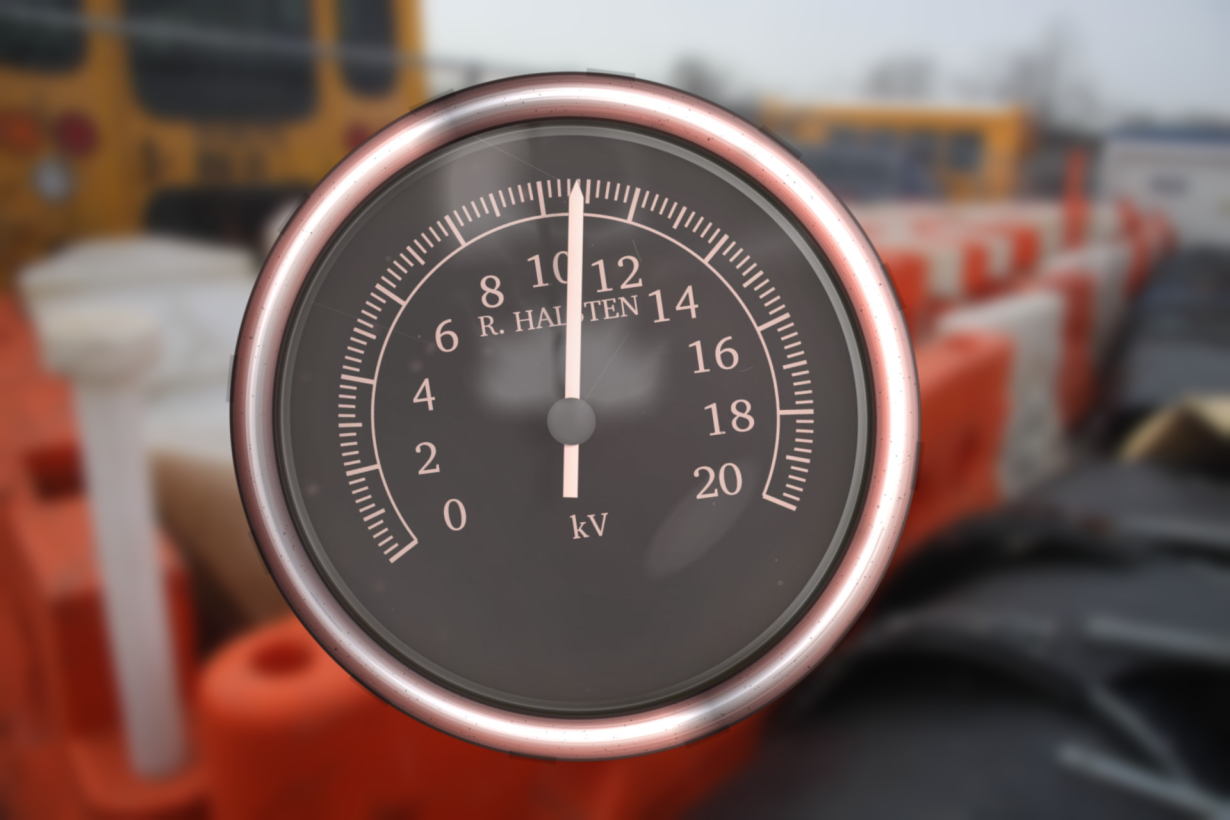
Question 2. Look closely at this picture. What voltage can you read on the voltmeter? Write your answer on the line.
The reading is 10.8 kV
